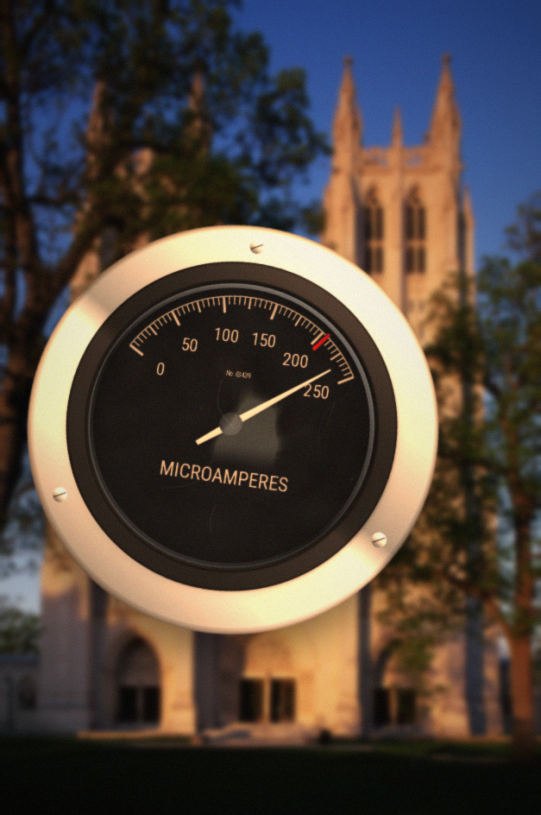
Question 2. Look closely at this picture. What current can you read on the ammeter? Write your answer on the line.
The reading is 235 µA
